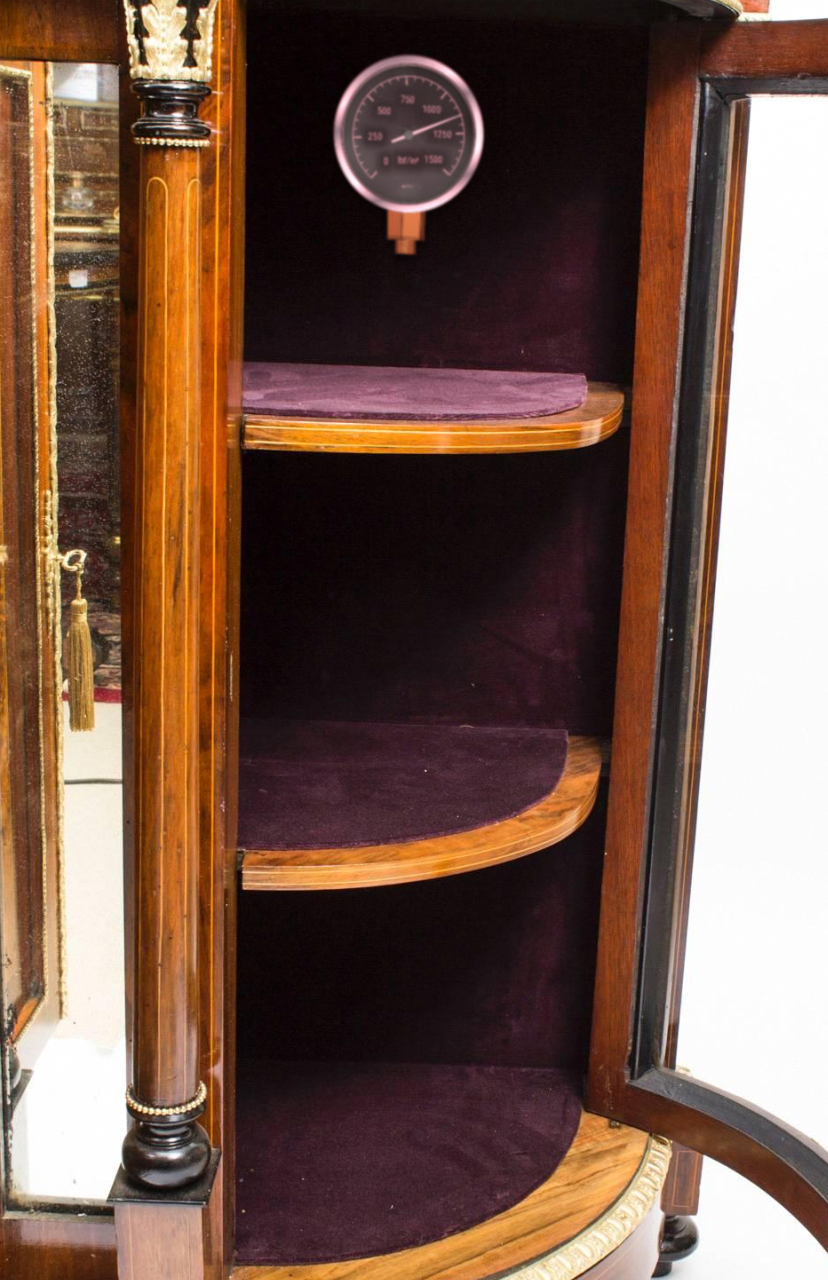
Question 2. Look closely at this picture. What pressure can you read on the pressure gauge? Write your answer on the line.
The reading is 1150 psi
